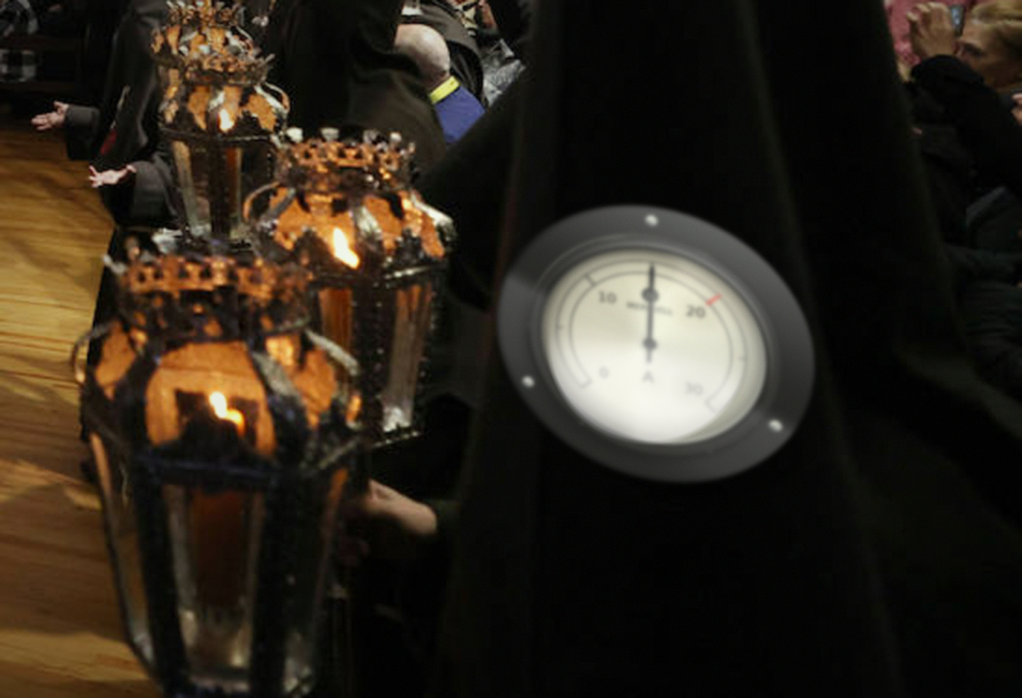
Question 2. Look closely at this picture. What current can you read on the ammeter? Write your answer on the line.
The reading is 15 A
